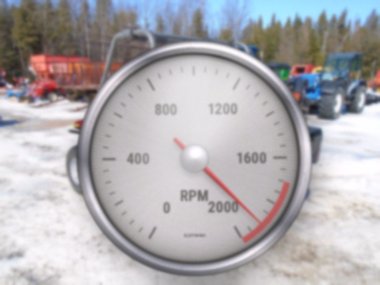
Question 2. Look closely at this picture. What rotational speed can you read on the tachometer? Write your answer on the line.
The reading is 1900 rpm
